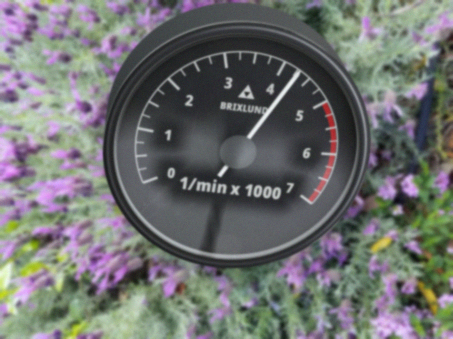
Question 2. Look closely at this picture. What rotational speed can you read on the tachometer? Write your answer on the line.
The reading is 4250 rpm
